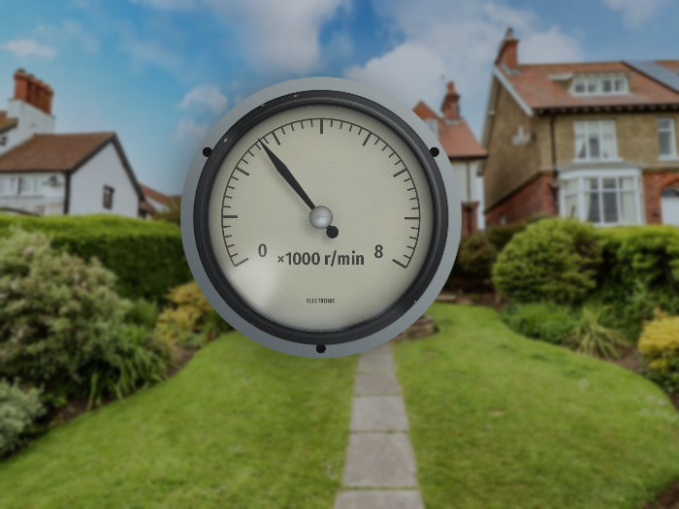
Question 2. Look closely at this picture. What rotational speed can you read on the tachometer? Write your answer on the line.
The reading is 2700 rpm
